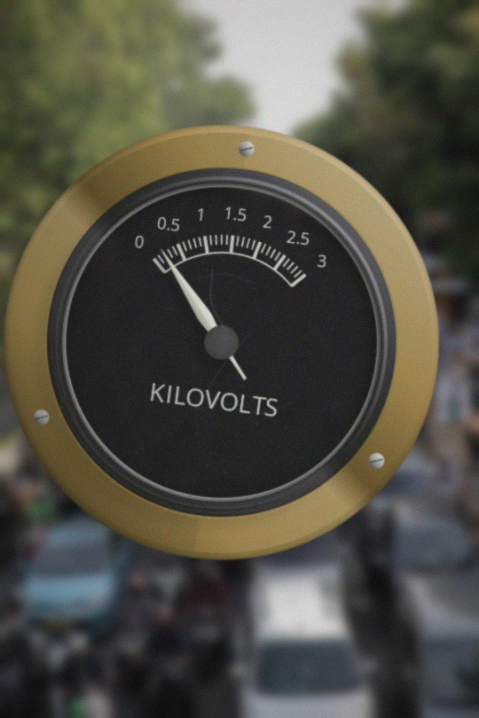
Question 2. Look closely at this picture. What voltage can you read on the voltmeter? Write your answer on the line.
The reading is 0.2 kV
